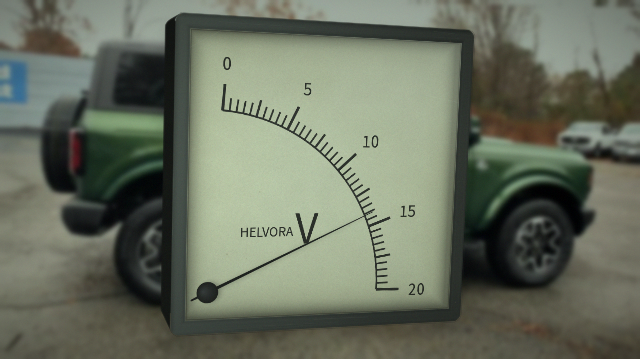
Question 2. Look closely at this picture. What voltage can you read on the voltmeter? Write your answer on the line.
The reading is 14 V
